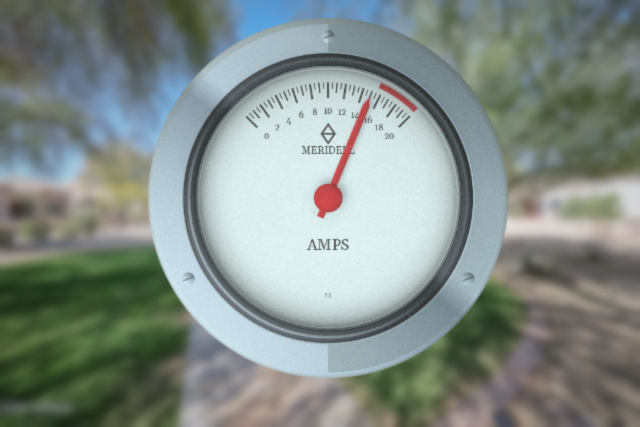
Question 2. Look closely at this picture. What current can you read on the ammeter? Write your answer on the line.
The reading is 15 A
